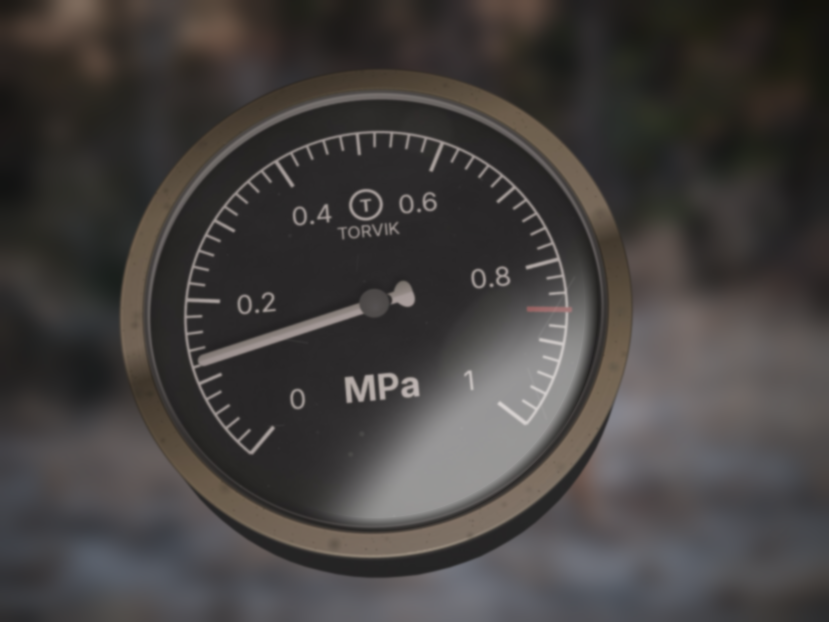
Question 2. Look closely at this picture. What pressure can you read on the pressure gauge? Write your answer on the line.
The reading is 0.12 MPa
